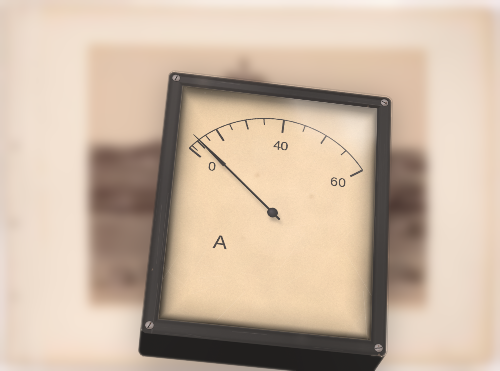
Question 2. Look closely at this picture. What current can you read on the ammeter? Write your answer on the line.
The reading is 10 A
